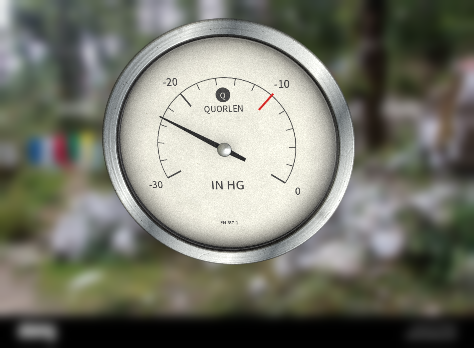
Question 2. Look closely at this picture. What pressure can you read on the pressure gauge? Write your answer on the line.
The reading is -23 inHg
